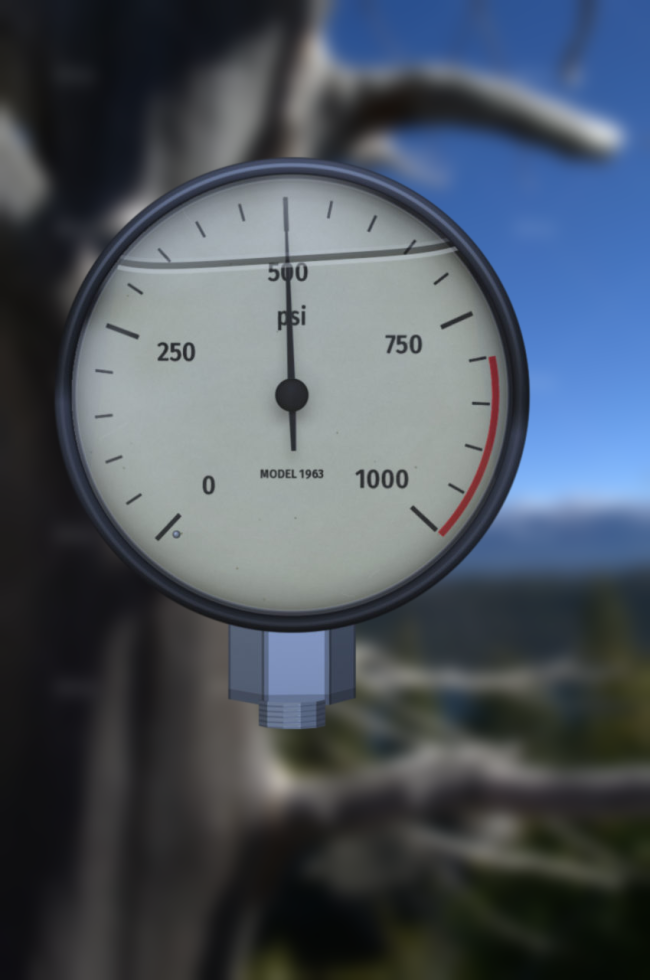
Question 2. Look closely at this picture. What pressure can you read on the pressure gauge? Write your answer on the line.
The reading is 500 psi
